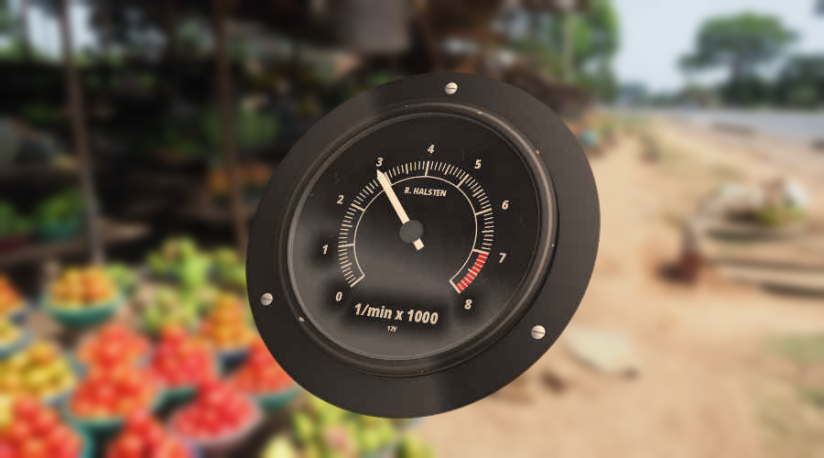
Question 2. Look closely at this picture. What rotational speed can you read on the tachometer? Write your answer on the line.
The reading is 2900 rpm
